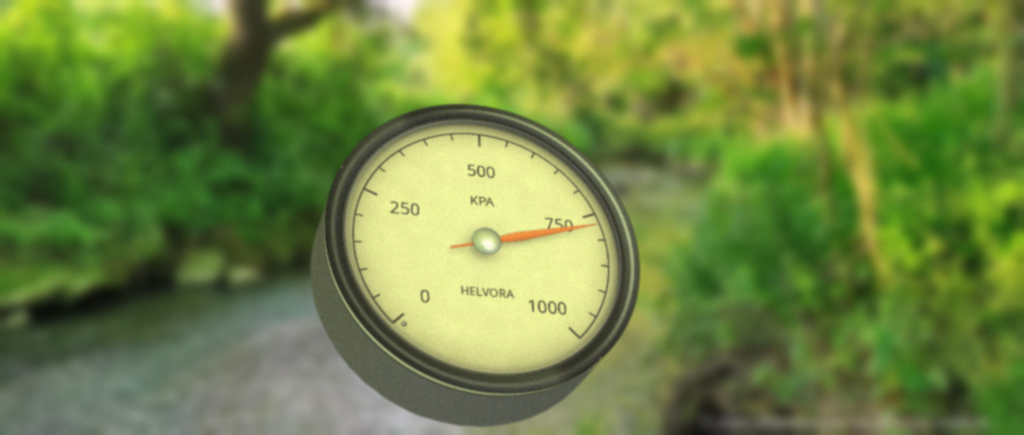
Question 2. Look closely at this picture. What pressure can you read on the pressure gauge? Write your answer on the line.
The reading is 775 kPa
